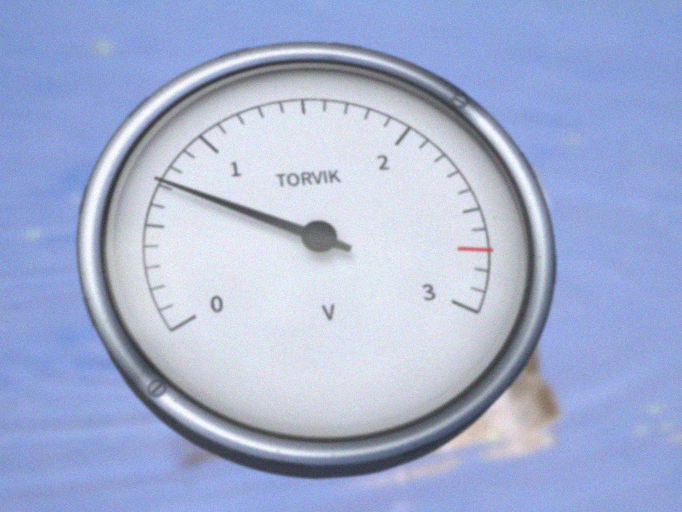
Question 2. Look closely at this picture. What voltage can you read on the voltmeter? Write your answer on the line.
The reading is 0.7 V
